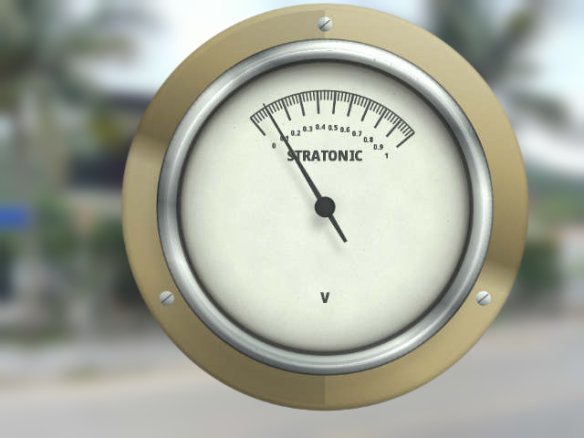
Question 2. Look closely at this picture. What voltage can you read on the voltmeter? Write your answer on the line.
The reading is 0.1 V
